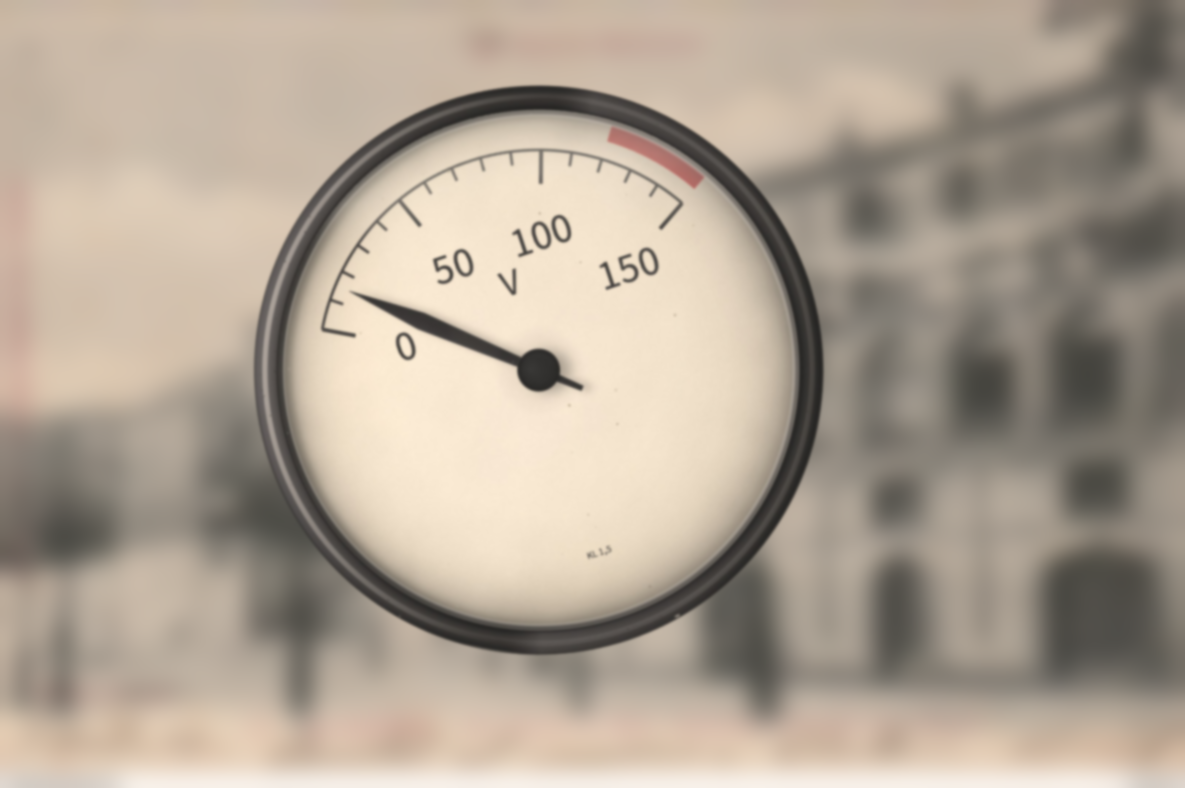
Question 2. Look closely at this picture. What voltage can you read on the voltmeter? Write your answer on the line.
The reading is 15 V
